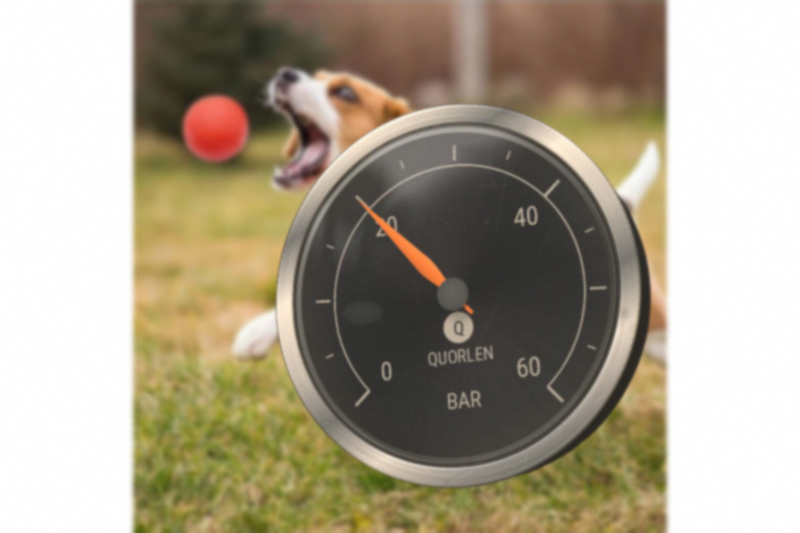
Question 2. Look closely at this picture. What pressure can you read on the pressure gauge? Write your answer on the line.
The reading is 20 bar
